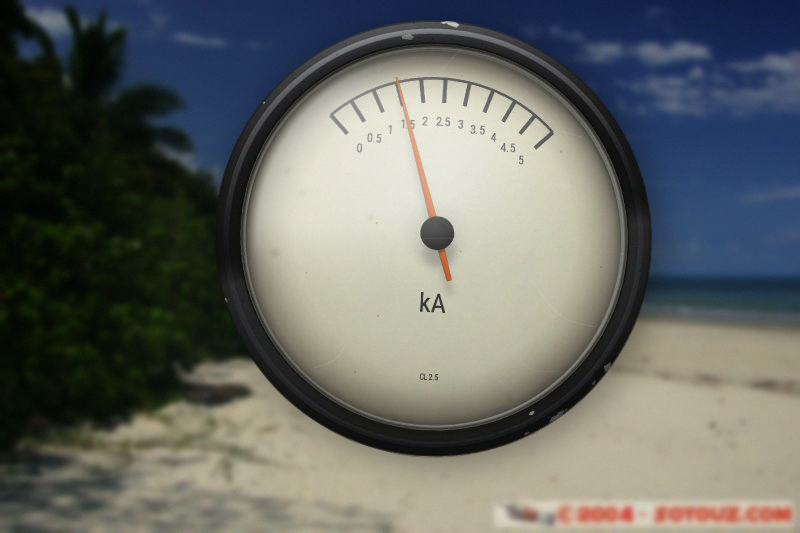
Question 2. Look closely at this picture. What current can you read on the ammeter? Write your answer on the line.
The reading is 1.5 kA
